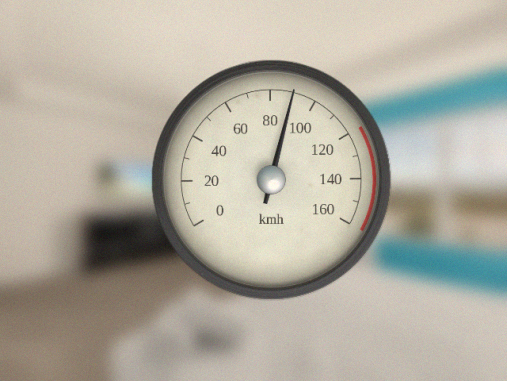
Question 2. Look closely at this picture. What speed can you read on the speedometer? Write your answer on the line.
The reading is 90 km/h
